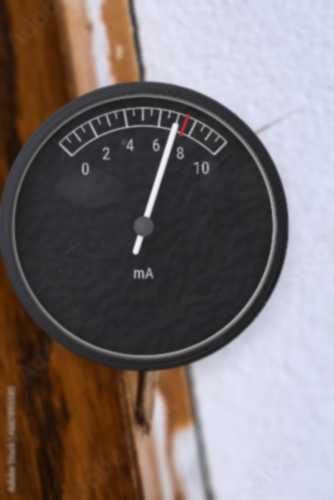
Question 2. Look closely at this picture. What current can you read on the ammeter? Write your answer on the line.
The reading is 7 mA
